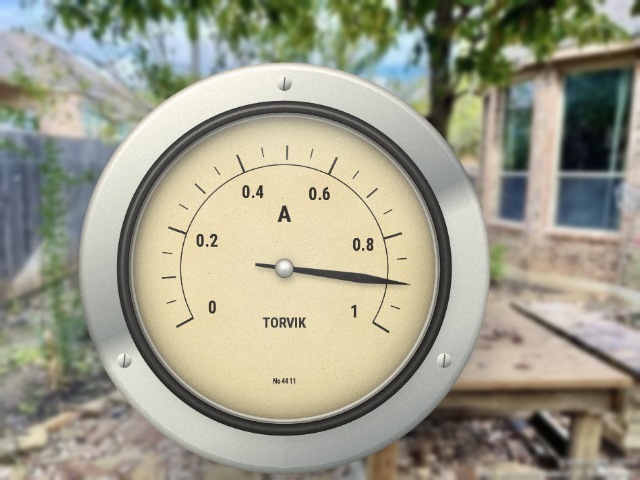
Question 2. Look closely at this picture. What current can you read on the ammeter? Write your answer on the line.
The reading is 0.9 A
